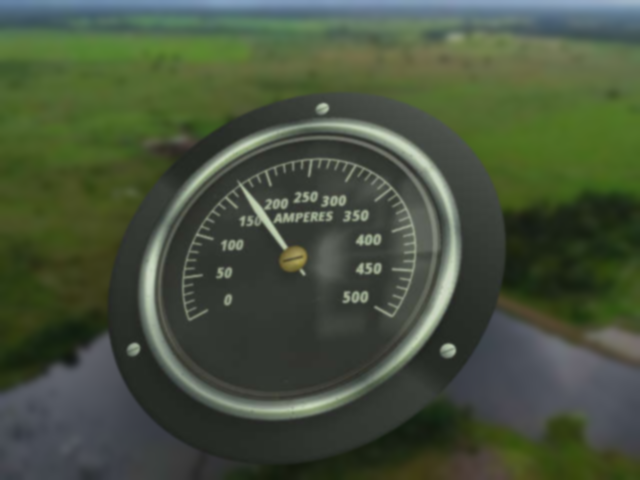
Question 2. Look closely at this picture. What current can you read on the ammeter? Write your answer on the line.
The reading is 170 A
